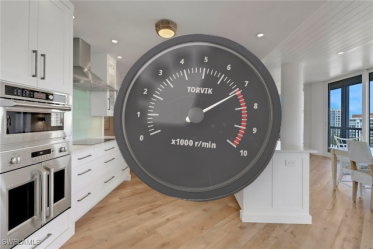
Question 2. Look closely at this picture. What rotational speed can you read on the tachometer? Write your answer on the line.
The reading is 7200 rpm
